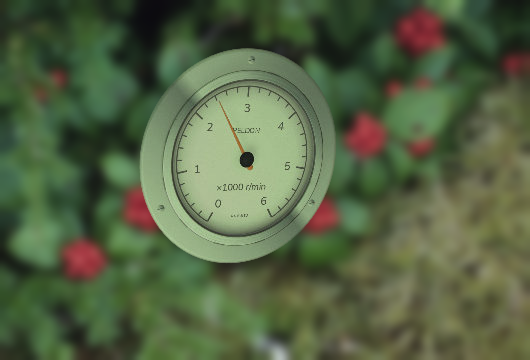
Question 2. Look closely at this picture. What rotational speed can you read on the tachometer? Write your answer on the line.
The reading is 2400 rpm
